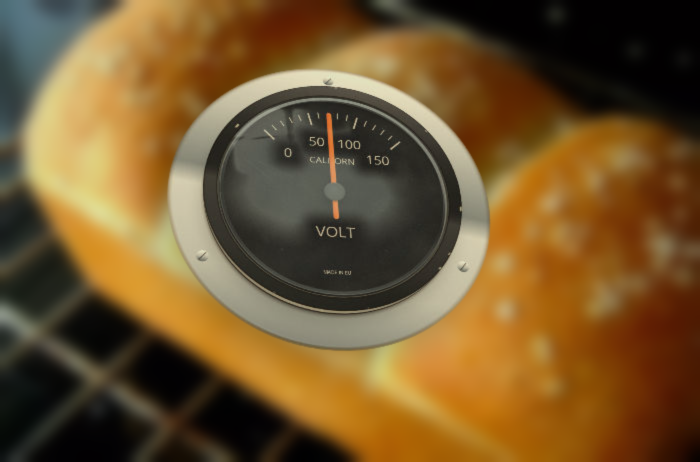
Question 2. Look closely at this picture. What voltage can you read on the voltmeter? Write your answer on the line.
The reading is 70 V
